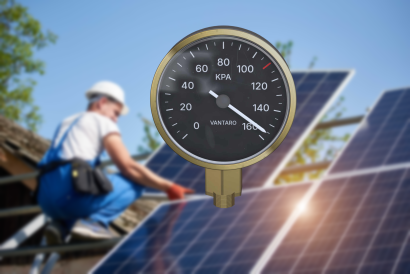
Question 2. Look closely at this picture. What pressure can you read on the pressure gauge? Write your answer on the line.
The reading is 155 kPa
